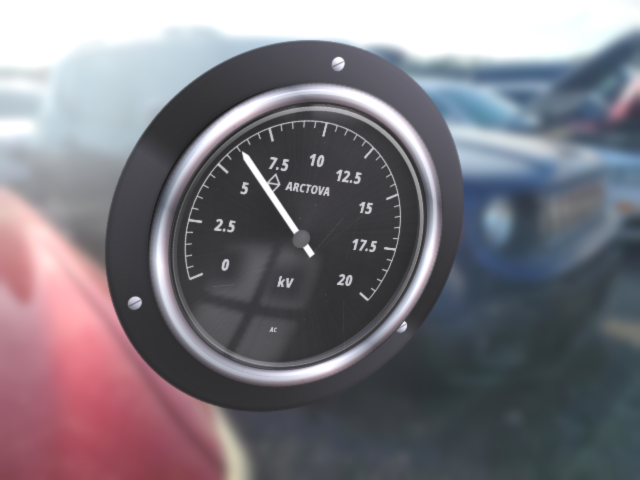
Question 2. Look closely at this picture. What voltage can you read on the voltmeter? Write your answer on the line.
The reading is 6 kV
